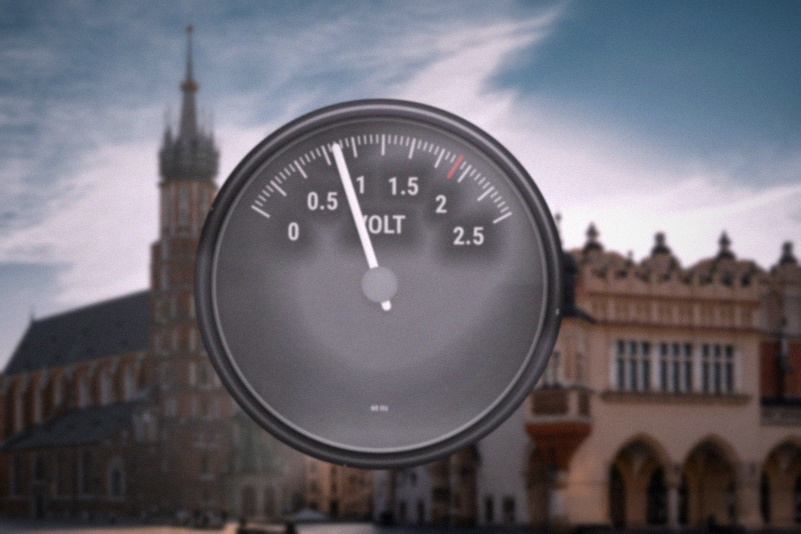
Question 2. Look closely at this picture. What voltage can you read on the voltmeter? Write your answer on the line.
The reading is 0.85 V
